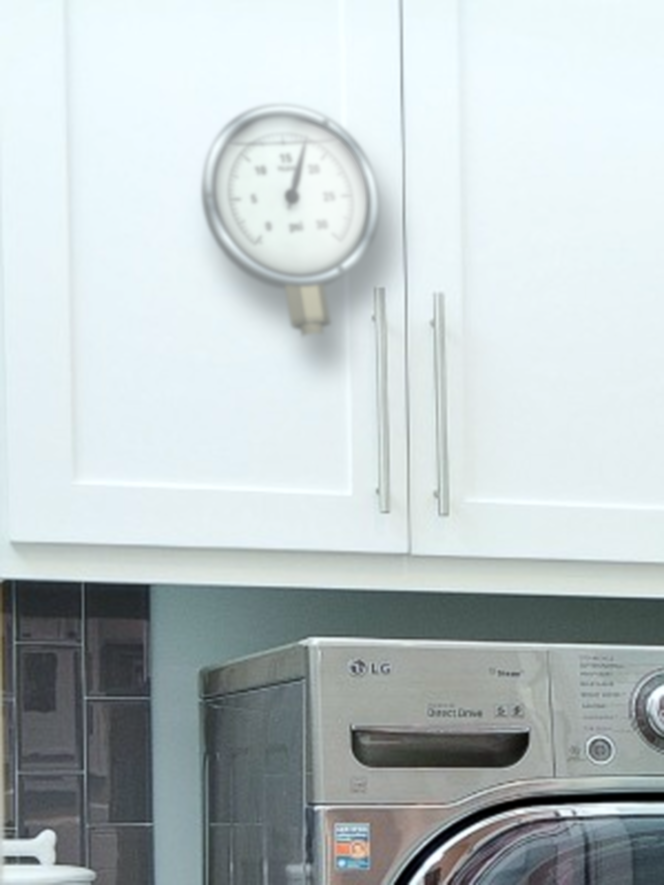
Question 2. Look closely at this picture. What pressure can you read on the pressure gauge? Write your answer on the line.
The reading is 17.5 psi
